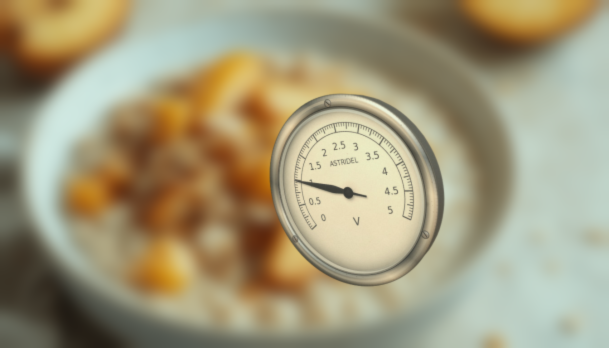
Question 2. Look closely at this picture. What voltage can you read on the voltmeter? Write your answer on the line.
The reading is 1 V
